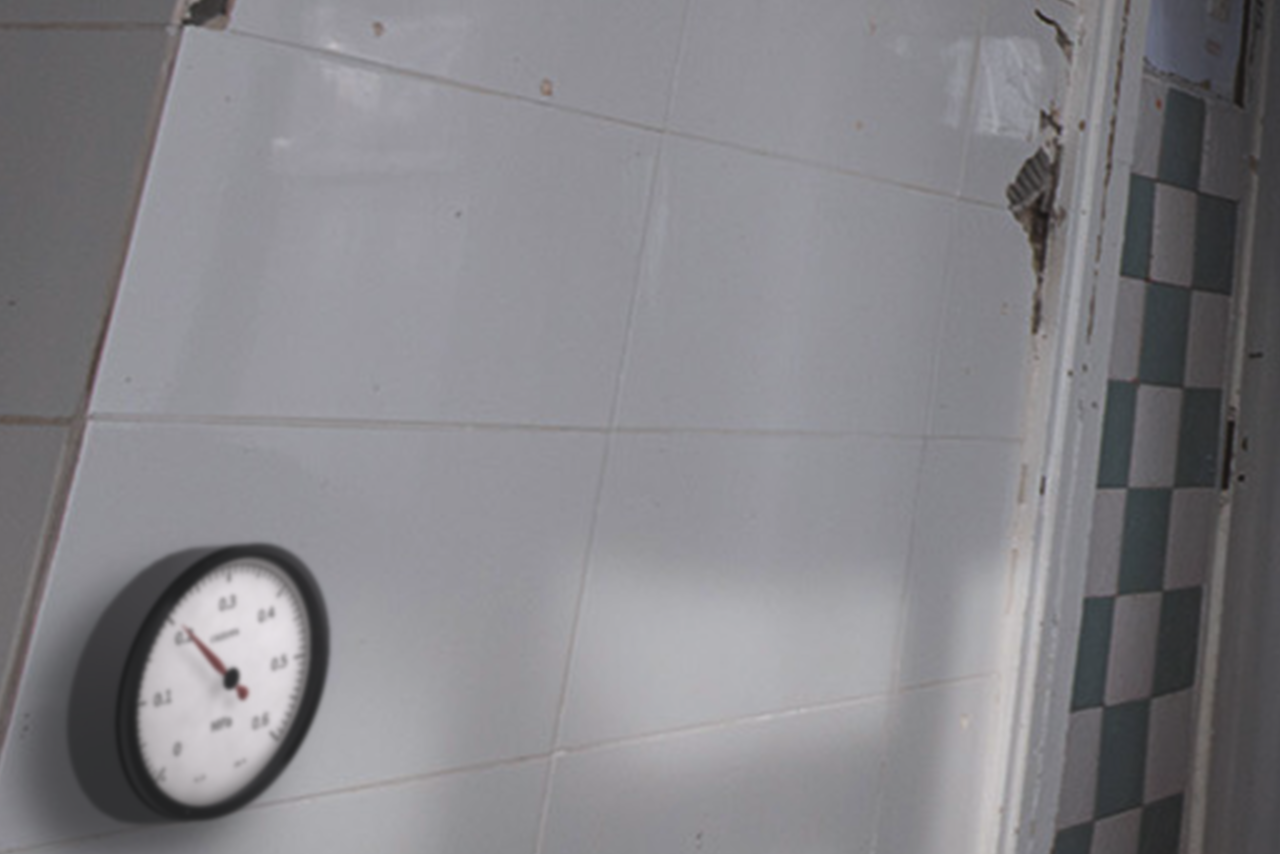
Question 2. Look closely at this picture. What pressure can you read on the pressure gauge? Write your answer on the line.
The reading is 0.2 MPa
